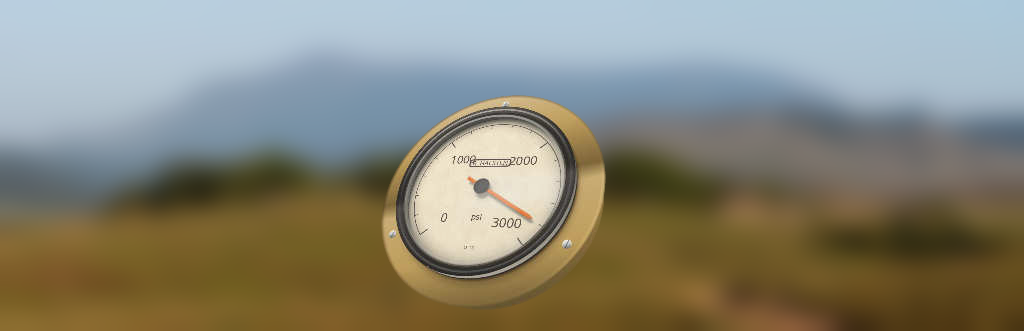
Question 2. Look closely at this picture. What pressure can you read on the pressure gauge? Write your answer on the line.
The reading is 2800 psi
